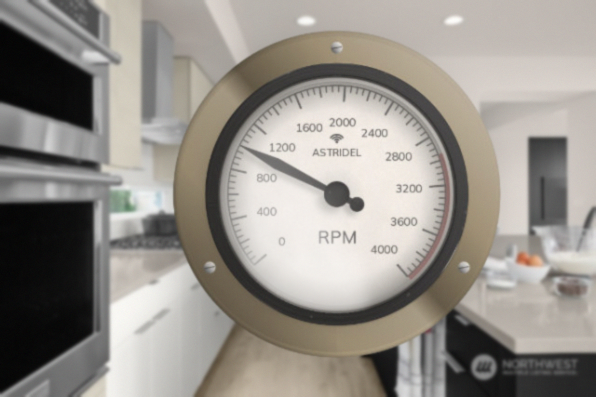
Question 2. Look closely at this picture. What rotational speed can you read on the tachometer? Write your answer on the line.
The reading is 1000 rpm
